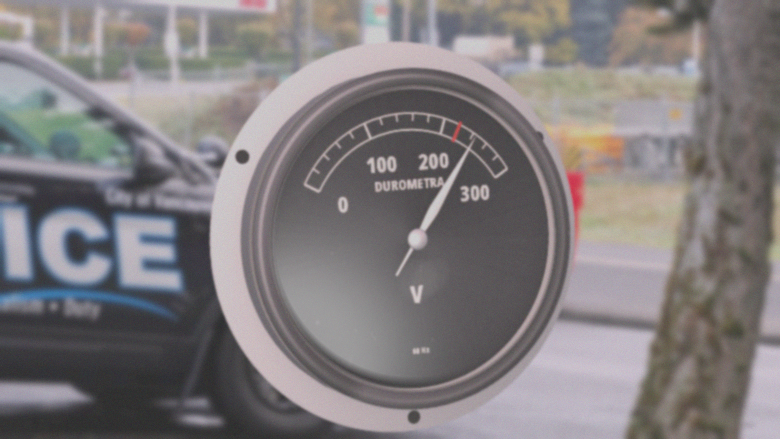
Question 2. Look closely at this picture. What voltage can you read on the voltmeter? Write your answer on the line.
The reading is 240 V
